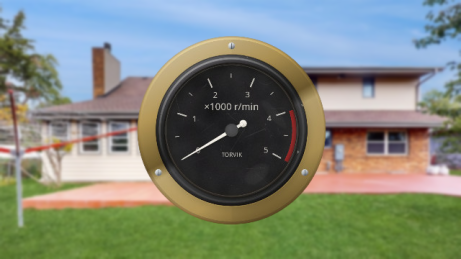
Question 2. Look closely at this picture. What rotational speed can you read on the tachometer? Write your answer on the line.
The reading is 0 rpm
